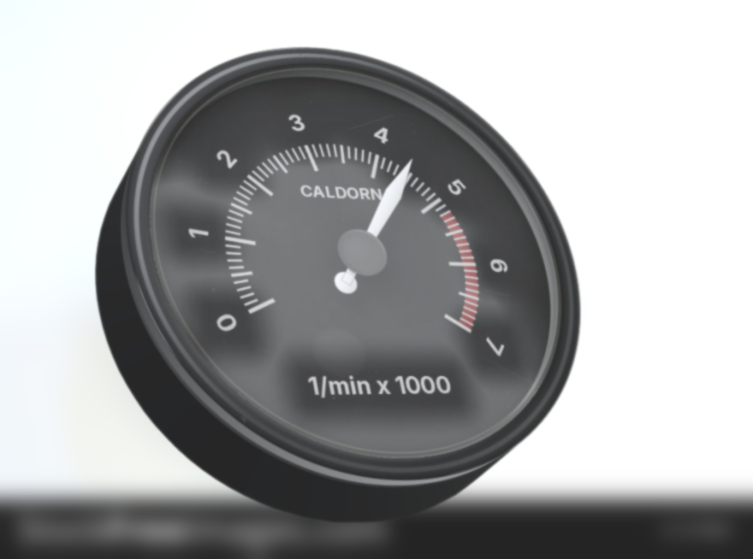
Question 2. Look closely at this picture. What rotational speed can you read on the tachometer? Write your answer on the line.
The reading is 4400 rpm
